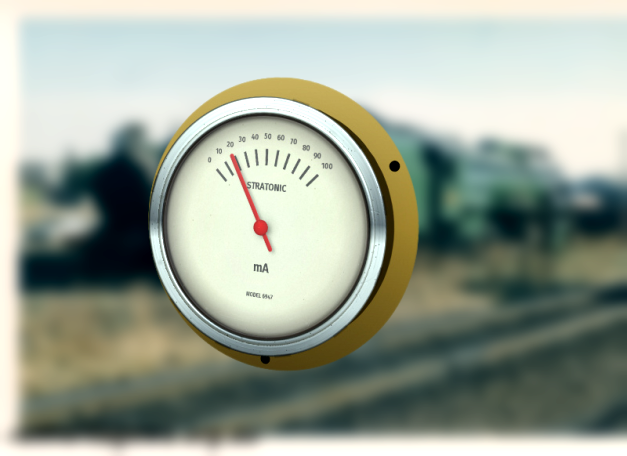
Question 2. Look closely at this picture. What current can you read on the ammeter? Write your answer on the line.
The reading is 20 mA
